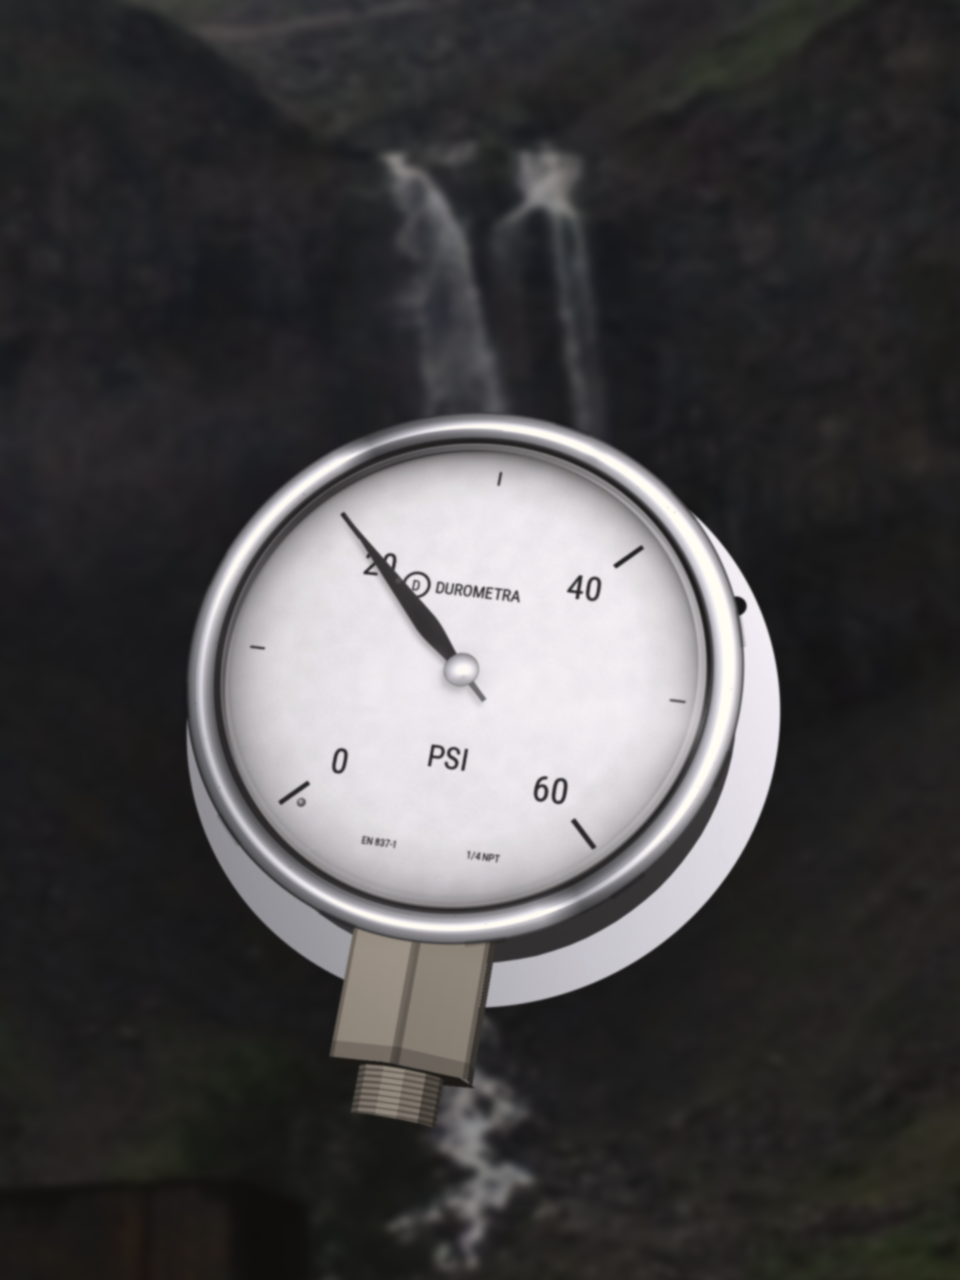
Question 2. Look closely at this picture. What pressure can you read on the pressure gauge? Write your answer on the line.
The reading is 20 psi
